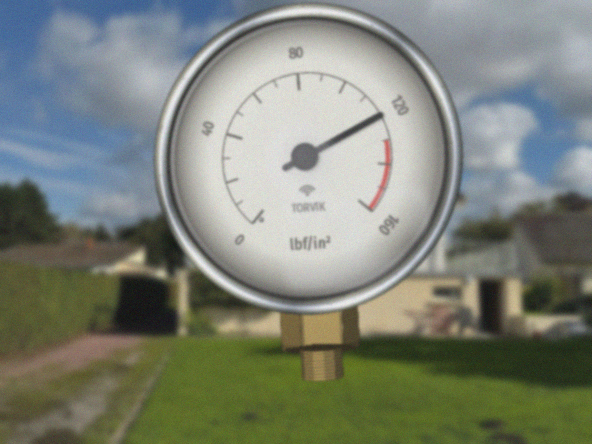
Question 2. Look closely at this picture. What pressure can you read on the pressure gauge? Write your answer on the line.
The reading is 120 psi
